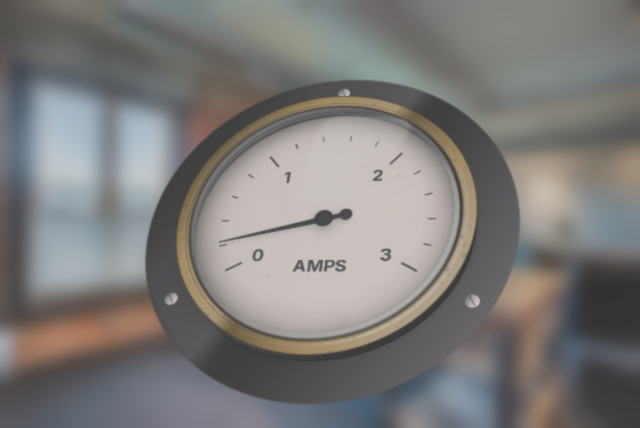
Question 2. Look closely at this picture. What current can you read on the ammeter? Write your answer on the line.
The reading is 0.2 A
